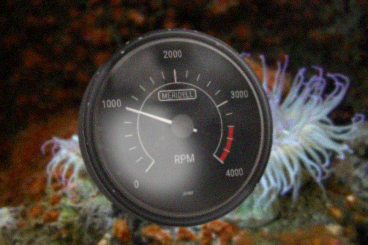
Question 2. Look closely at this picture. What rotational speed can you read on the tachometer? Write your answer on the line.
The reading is 1000 rpm
